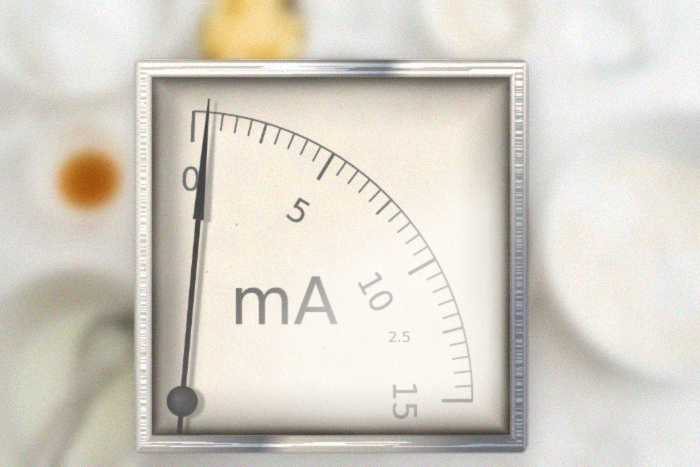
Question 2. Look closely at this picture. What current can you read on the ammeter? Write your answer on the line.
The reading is 0.5 mA
